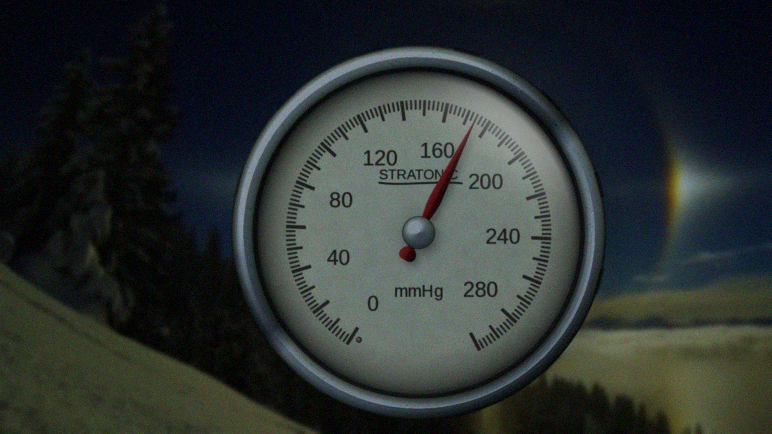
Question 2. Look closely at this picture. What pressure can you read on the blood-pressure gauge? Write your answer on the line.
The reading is 174 mmHg
